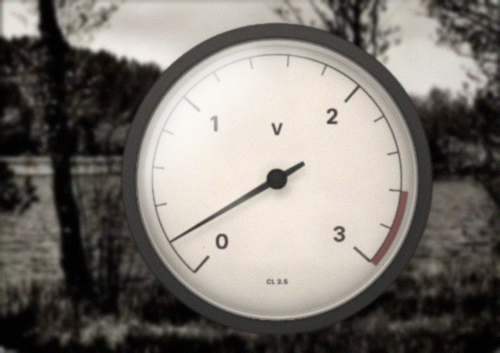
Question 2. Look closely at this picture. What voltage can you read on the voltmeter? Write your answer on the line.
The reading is 0.2 V
